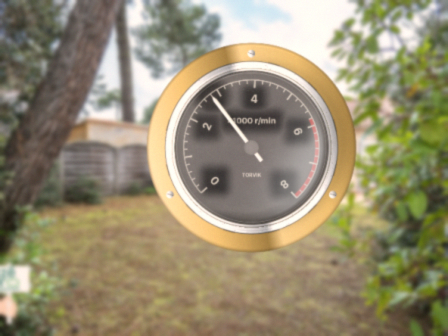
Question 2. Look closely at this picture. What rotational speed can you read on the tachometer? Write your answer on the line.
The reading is 2800 rpm
